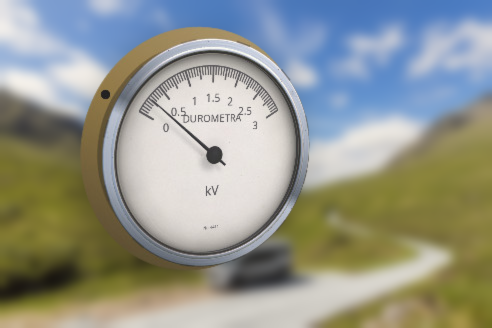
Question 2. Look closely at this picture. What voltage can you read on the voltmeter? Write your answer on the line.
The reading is 0.25 kV
